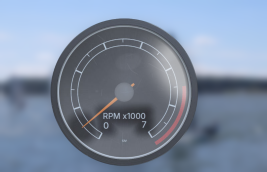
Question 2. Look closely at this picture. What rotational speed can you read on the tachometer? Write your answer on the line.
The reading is 500 rpm
